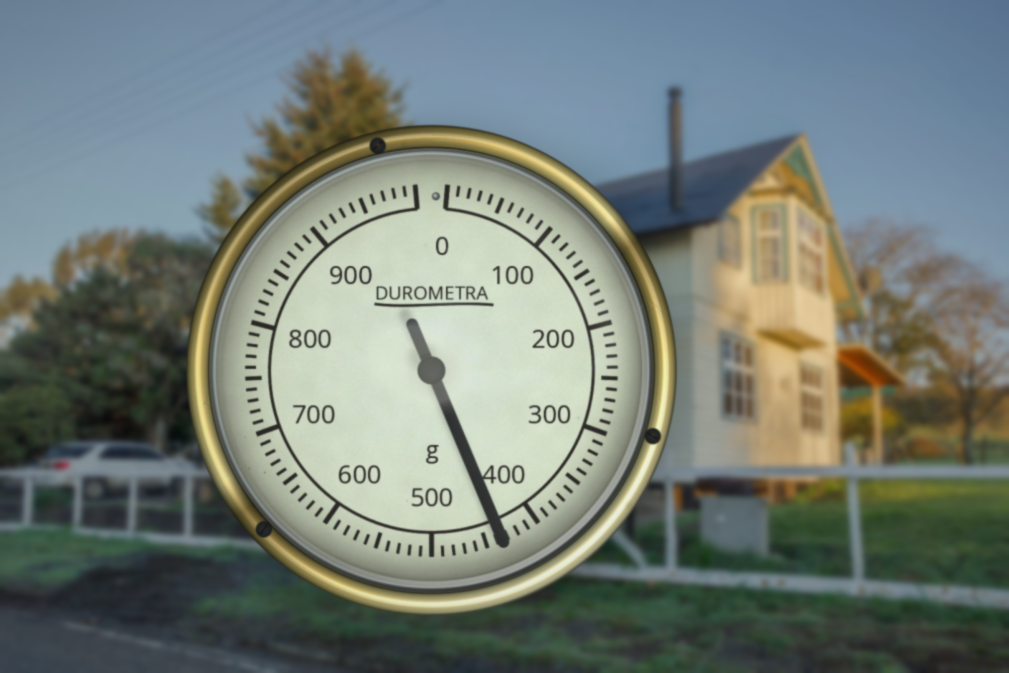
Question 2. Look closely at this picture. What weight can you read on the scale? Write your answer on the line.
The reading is 435 g
